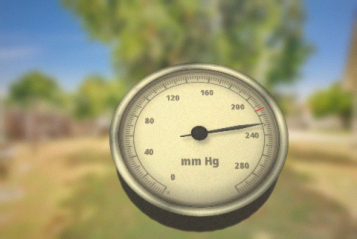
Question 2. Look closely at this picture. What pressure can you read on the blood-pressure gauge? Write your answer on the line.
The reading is 230 mmHg
